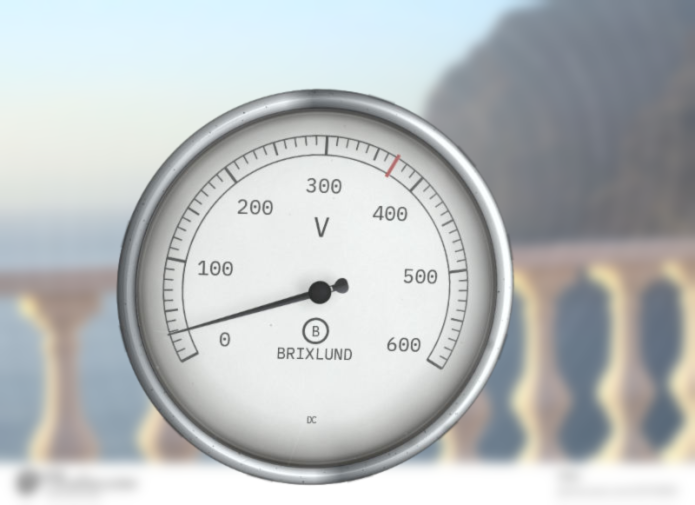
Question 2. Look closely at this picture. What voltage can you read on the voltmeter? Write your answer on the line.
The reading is 30 V
